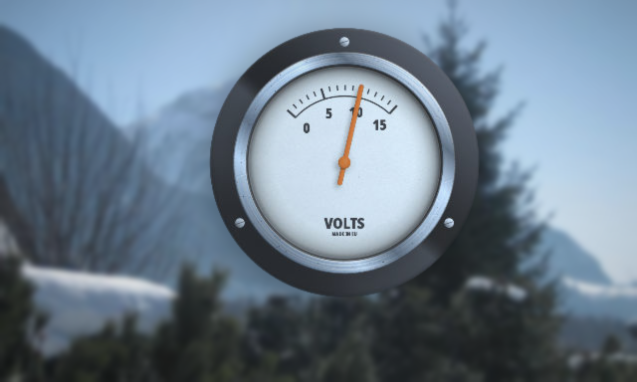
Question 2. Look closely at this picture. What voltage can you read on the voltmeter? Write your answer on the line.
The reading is 10 V
